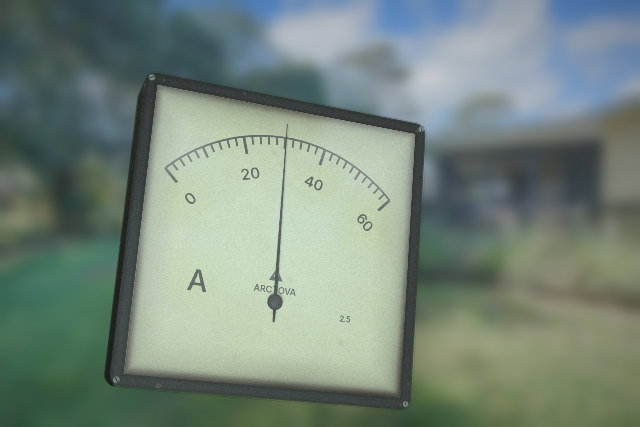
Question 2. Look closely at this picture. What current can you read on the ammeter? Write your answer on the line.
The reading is 30 A
